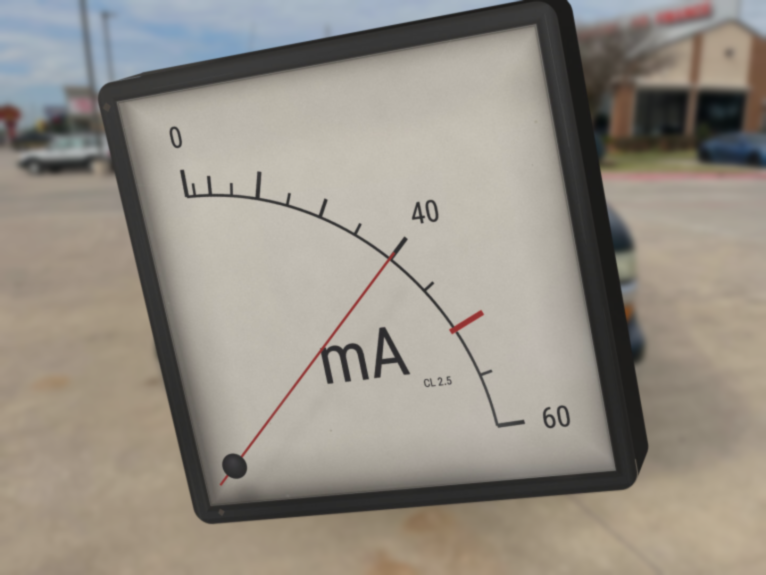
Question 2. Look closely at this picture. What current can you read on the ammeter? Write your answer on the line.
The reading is 40 mA
